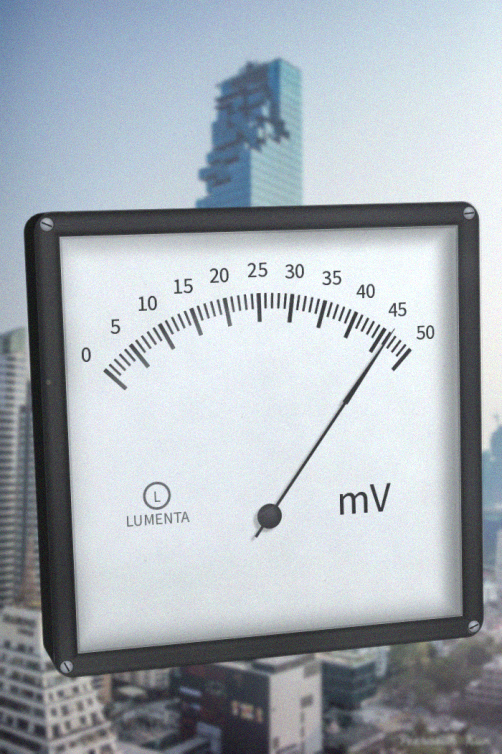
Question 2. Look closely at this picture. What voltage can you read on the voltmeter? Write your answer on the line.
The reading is 46 mV
